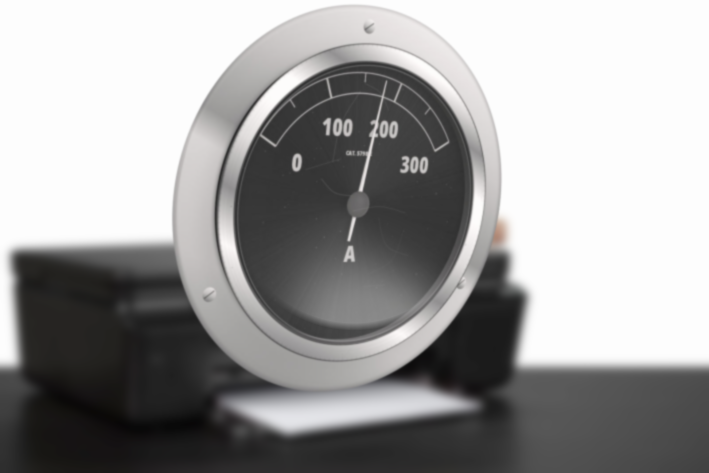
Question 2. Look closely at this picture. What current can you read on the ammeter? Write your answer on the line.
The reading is 175 A
